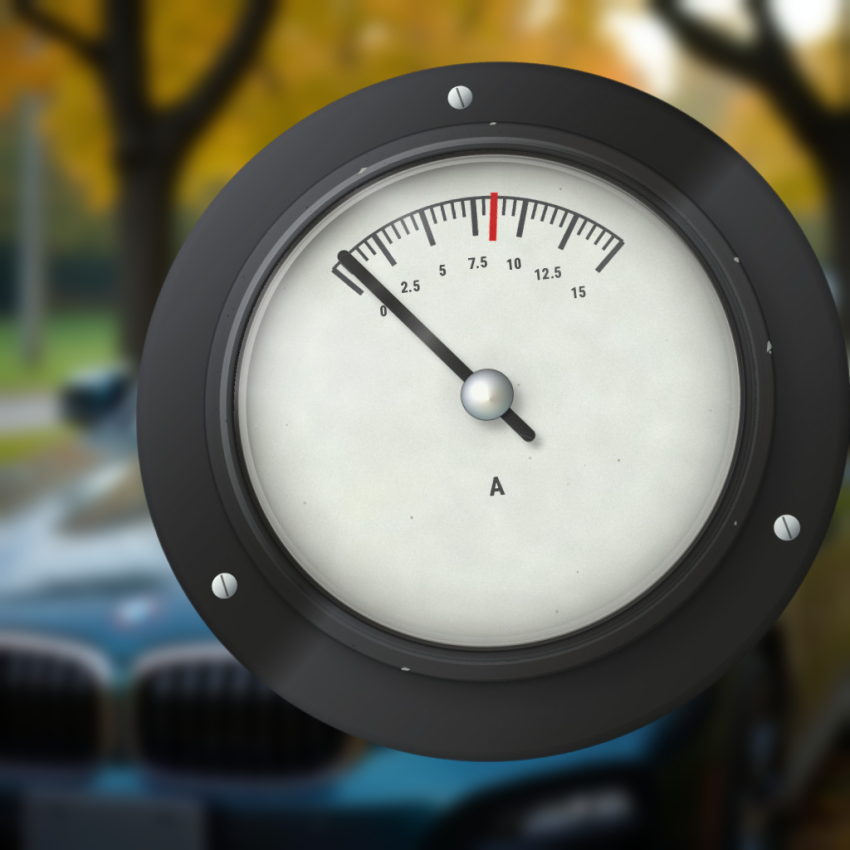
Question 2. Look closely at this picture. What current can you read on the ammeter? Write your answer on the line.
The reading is 0.75 A
